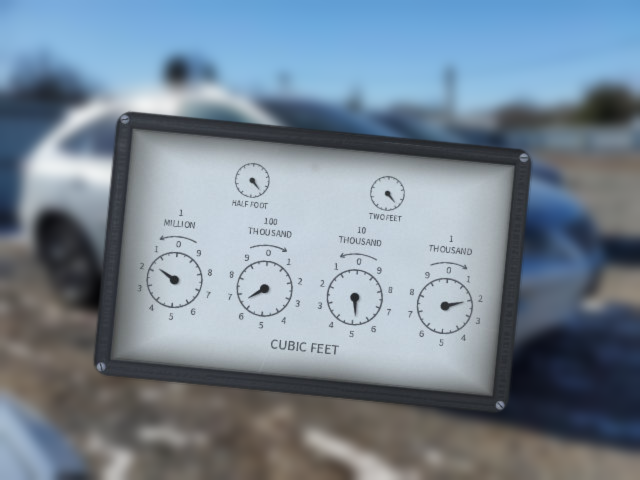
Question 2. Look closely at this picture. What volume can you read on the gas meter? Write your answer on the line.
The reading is 165200 ft³
